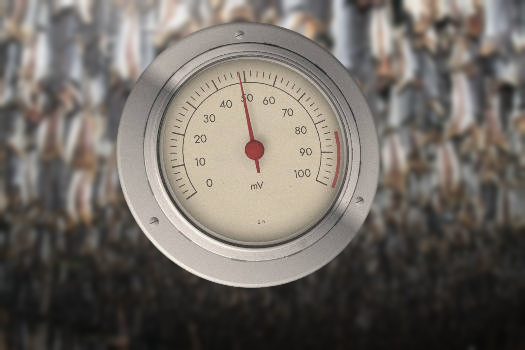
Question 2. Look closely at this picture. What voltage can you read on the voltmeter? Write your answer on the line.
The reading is 48 mV
